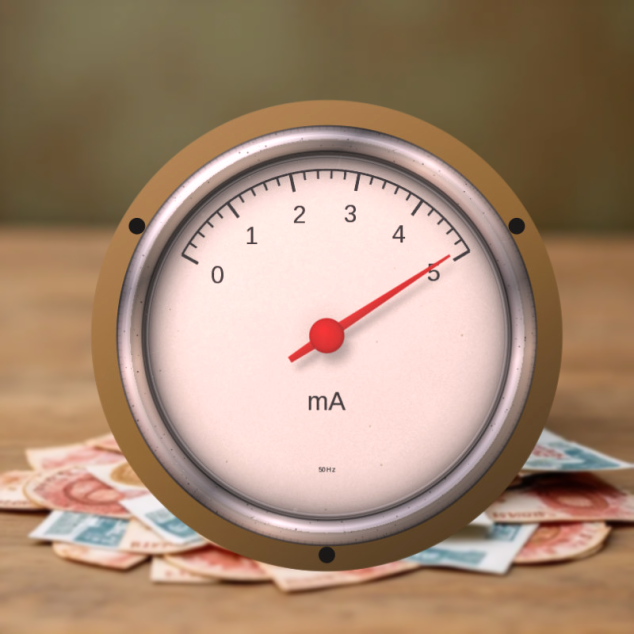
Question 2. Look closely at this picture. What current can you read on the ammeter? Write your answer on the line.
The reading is 4.9 mA
